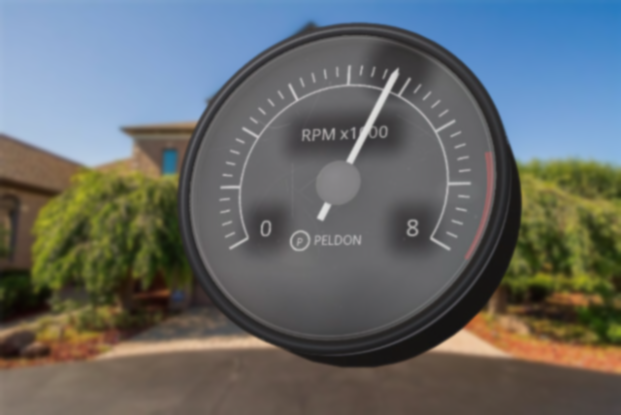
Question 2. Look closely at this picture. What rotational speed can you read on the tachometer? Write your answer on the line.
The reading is 4800 rpm
